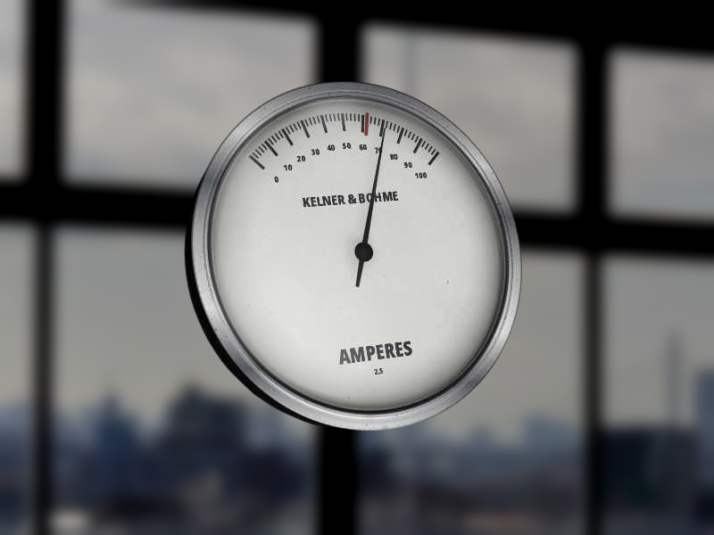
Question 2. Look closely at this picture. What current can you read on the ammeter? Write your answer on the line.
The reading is 70 A
